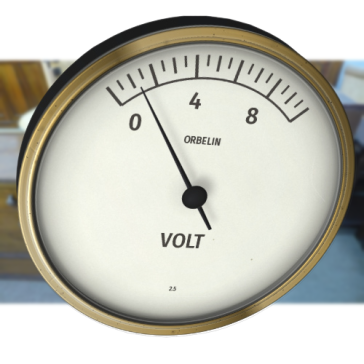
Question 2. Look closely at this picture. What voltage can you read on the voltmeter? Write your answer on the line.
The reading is 1.25 V
